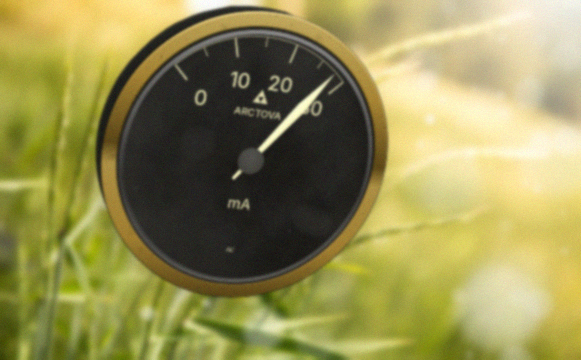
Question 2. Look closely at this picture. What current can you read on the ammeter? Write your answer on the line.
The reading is 27.5 mA
